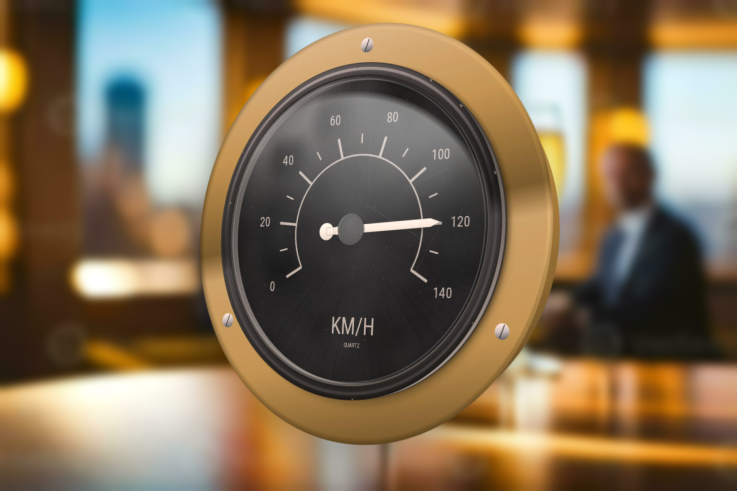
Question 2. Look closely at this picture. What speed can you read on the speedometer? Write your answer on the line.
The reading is 120 km/h
